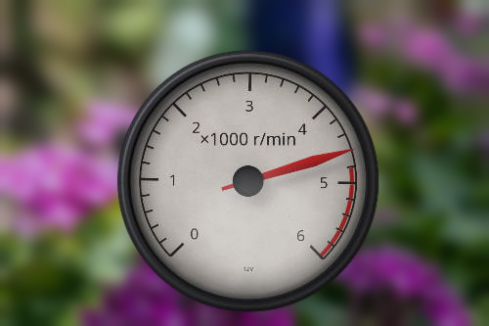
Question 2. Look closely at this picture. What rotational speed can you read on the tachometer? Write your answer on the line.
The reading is 4600 rpm
